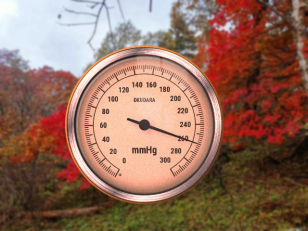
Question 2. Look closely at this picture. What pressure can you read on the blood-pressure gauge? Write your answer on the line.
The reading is 260 mmHg
